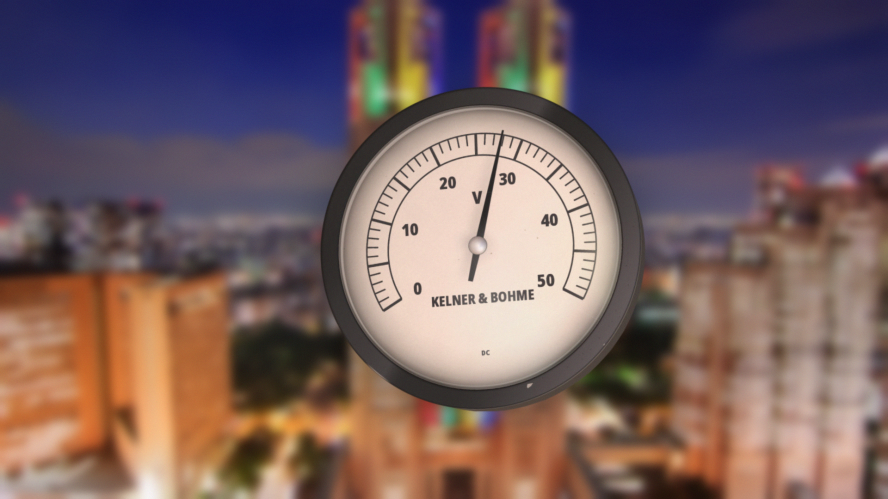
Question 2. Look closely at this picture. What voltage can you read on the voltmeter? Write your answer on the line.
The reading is 28 V
